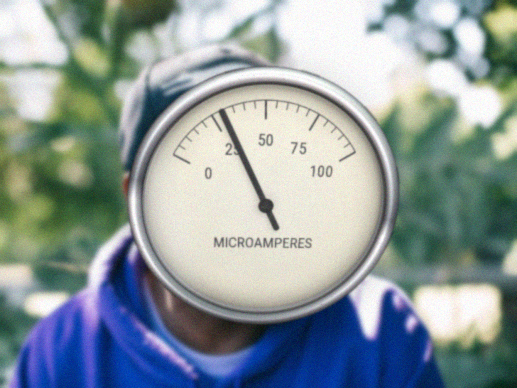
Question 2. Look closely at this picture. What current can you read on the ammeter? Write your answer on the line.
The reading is 30 µA
